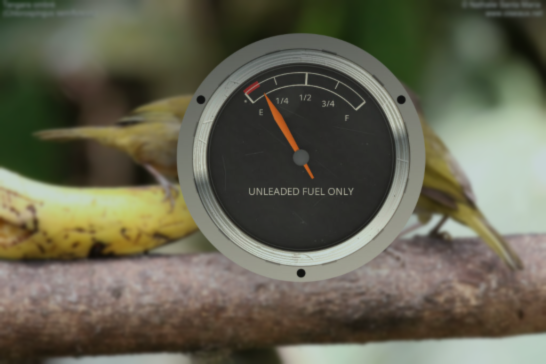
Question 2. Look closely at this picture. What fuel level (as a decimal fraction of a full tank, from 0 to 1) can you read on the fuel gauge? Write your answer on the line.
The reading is 0.125
